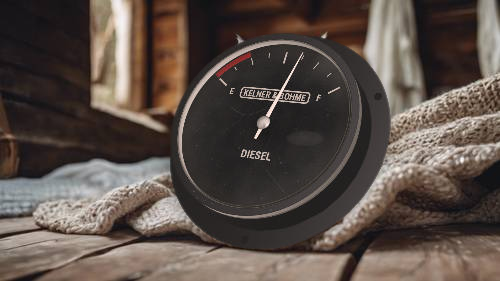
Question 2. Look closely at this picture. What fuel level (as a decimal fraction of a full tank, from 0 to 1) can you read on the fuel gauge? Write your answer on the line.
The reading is 0.625
